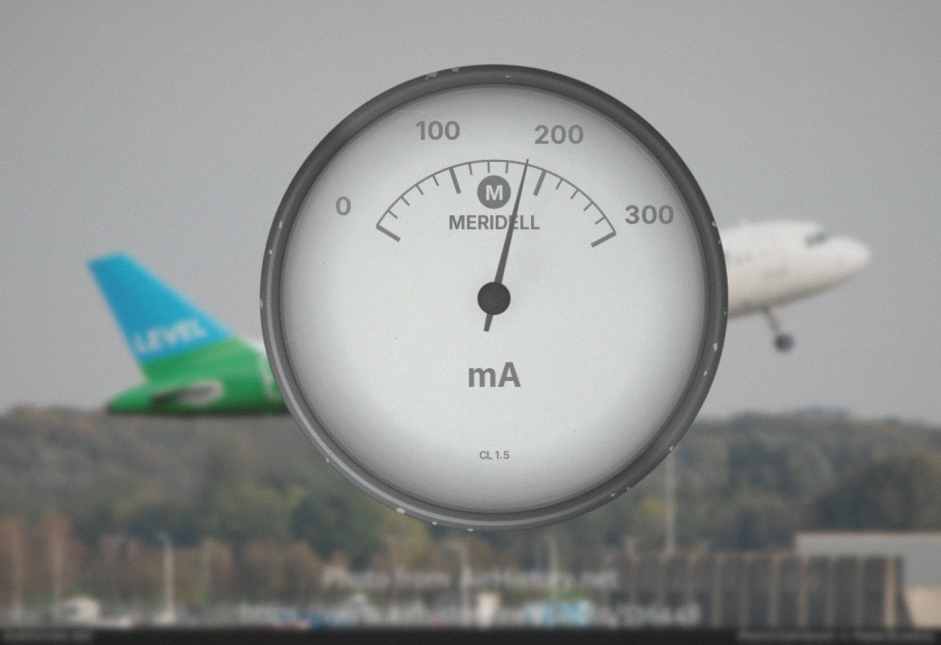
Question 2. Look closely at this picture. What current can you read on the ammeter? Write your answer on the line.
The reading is 180 mA
